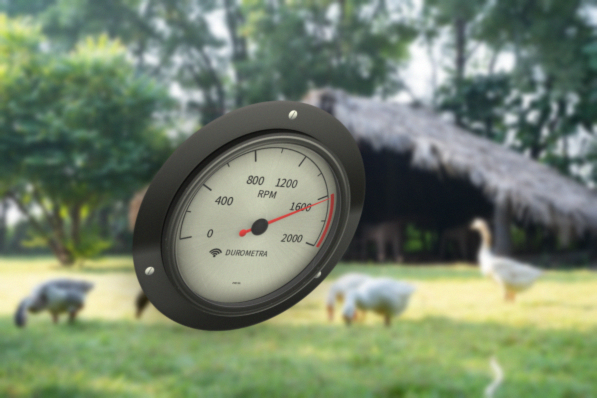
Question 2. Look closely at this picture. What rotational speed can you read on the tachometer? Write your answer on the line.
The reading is 1600 rpm
